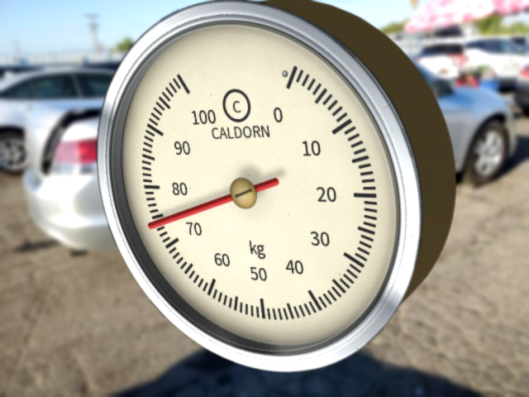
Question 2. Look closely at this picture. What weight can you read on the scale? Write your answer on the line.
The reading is 74 kg
